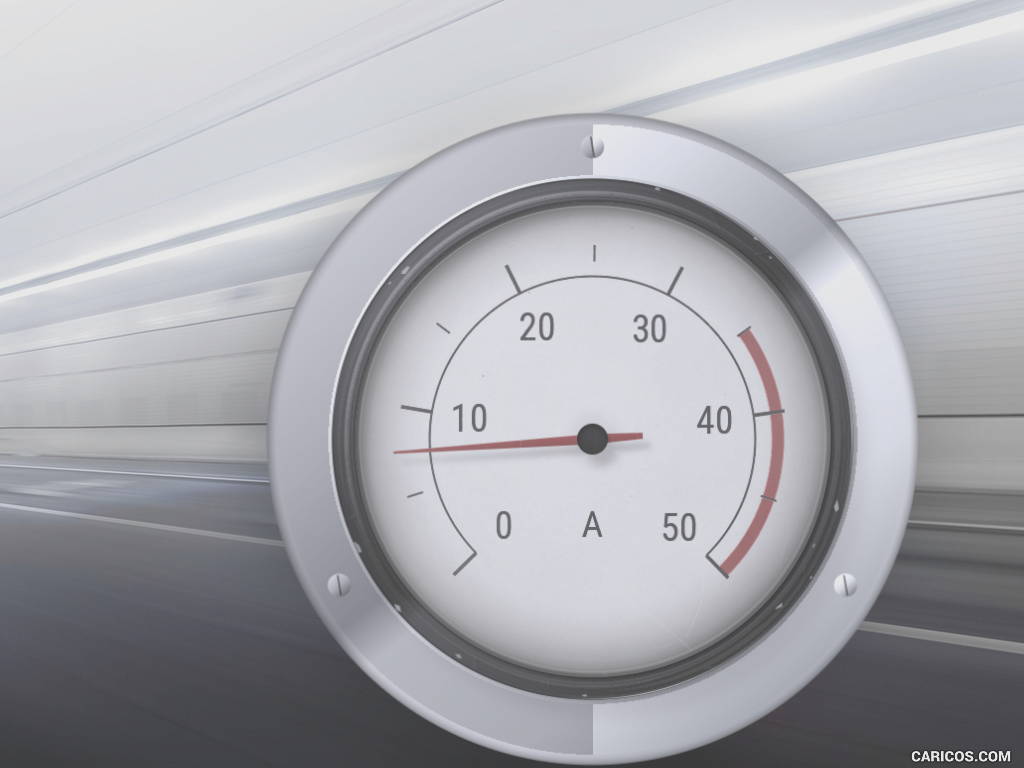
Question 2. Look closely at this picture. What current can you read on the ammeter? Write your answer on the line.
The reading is 7.5 A
